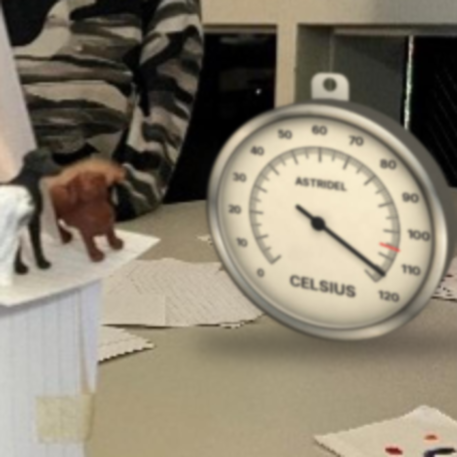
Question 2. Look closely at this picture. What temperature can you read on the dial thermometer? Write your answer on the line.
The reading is 115 °C
